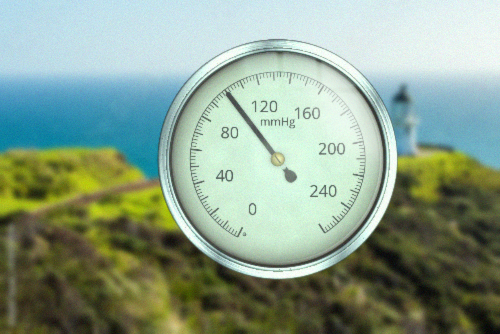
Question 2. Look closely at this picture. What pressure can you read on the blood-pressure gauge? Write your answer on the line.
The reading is 100 mmHg
